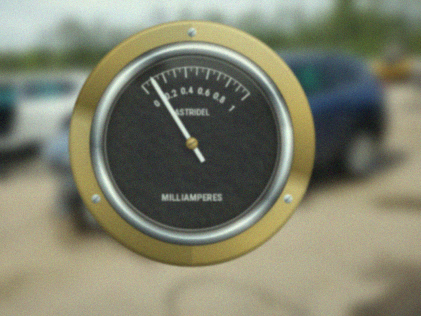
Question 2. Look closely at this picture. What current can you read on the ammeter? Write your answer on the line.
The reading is 0.1 mA
